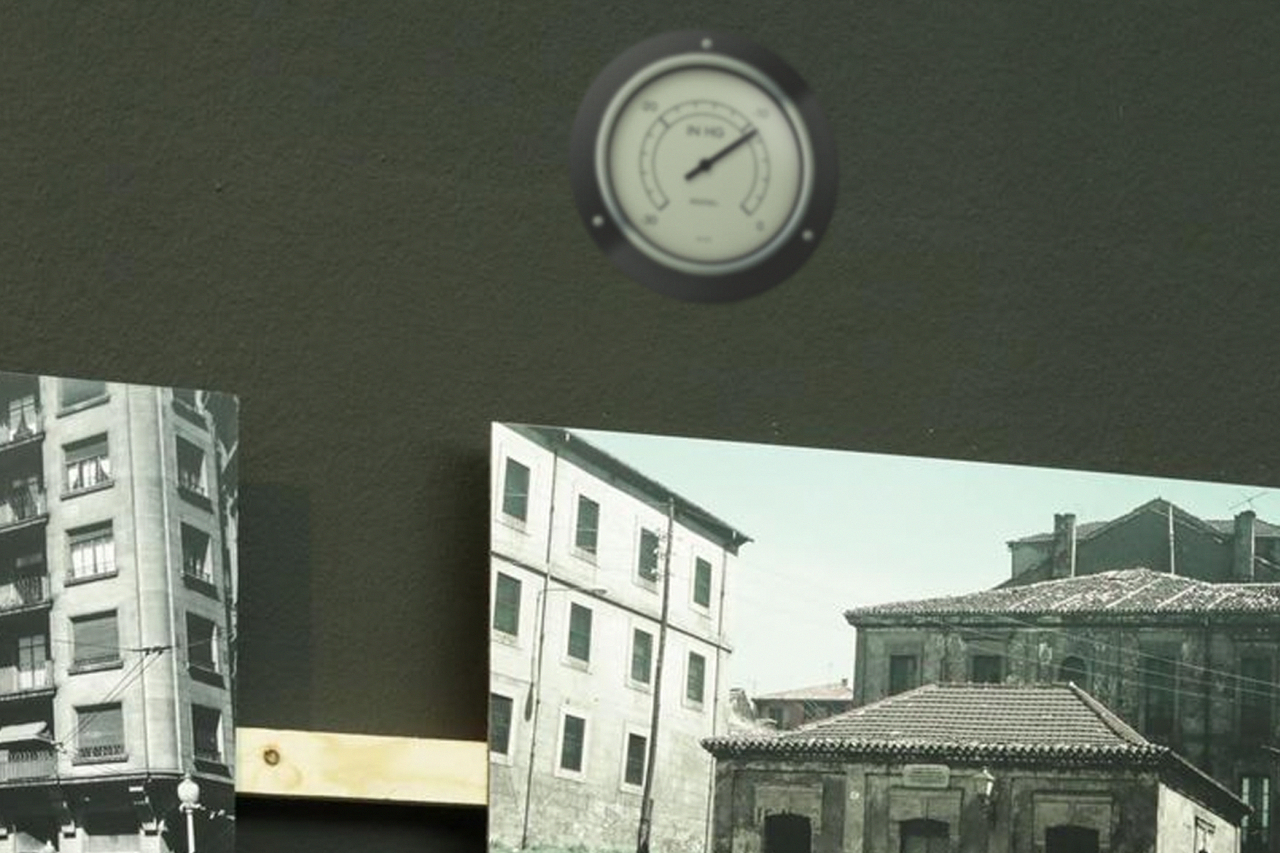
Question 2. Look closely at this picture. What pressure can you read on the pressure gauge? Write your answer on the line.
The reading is -9 inHg
